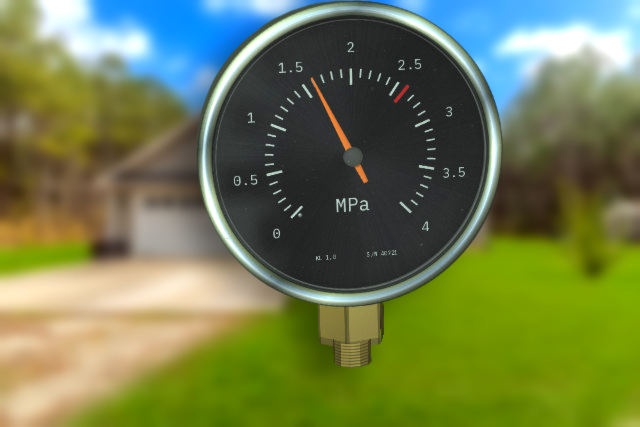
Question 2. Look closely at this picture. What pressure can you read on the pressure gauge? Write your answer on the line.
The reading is 1.6 MPa
